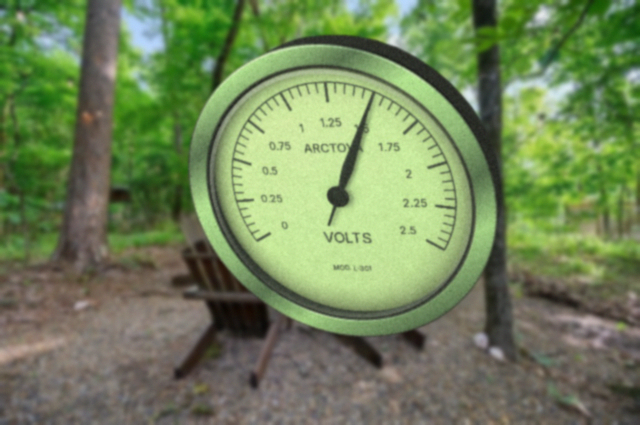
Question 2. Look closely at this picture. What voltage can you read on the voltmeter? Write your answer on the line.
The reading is 1.5 V
